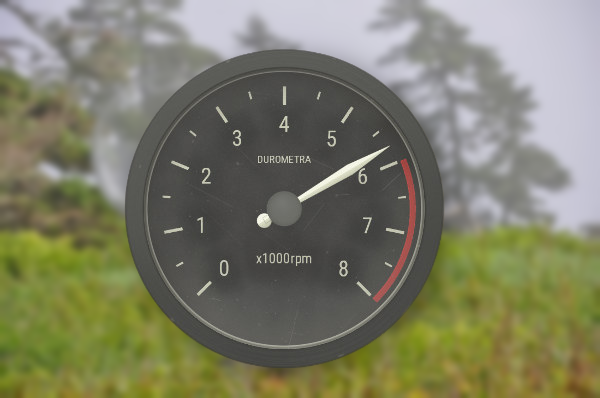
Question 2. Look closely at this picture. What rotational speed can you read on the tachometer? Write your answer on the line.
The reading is 5750 rpm
